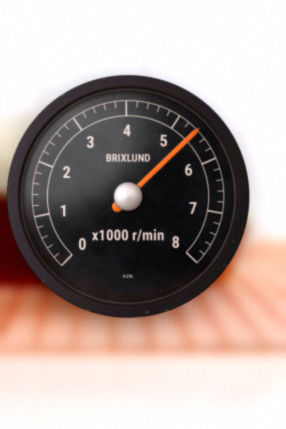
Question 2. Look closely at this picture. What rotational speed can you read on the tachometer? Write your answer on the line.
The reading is 5400 rpm
